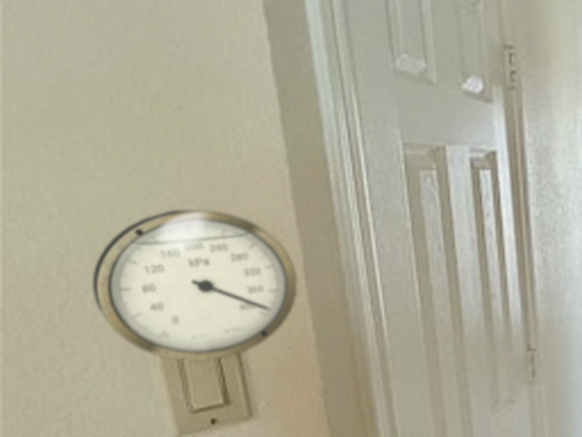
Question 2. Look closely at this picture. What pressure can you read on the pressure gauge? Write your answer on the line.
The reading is 390 kPa
